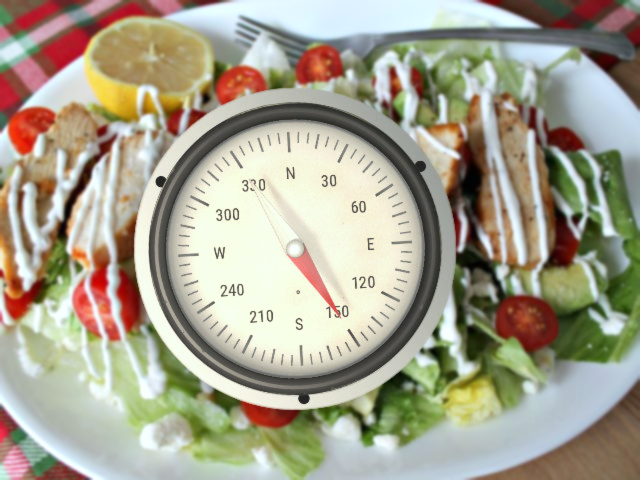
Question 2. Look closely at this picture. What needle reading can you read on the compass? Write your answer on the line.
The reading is 150 °
